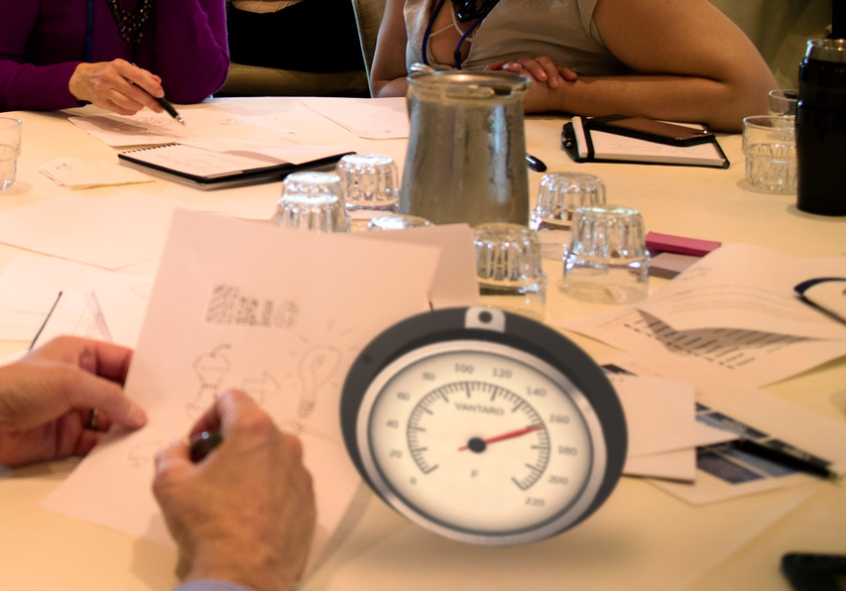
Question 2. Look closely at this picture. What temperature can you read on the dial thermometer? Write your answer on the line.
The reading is 160 °F
